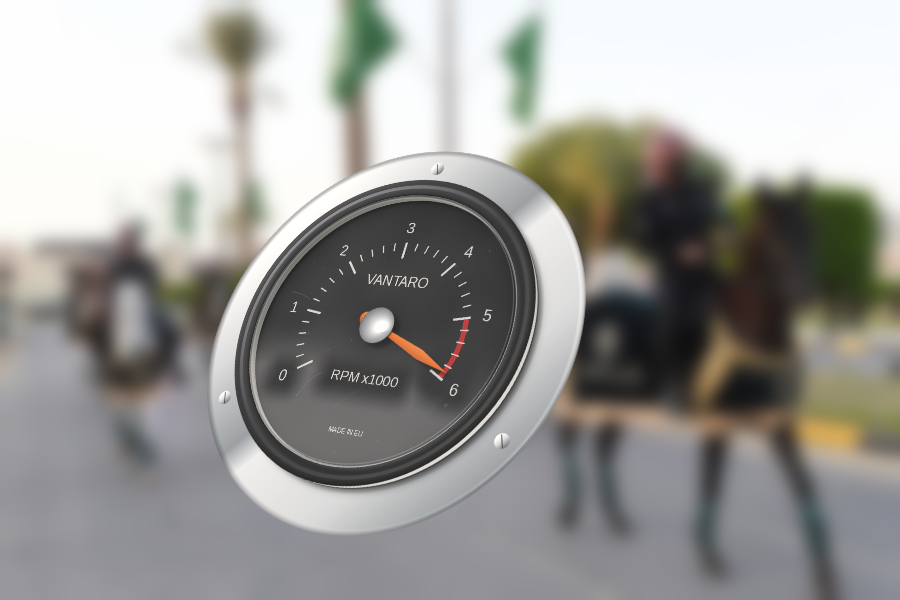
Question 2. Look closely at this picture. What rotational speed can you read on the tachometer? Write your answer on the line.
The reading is 5900 rpm
